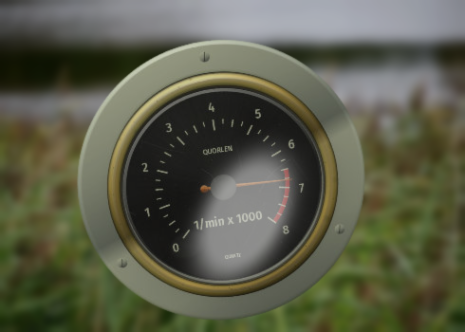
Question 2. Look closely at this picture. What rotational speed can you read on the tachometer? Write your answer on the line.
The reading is 6750 rpm
